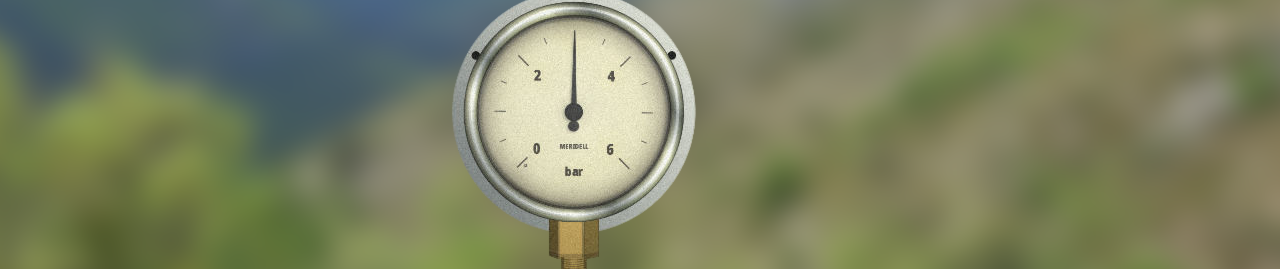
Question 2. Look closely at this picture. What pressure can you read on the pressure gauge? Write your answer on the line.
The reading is 3 bar
